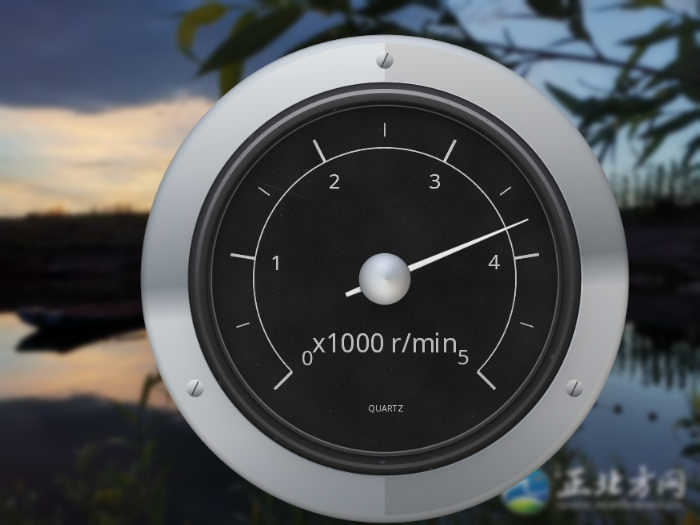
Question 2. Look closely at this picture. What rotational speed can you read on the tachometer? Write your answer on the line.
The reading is 3750 rpm
